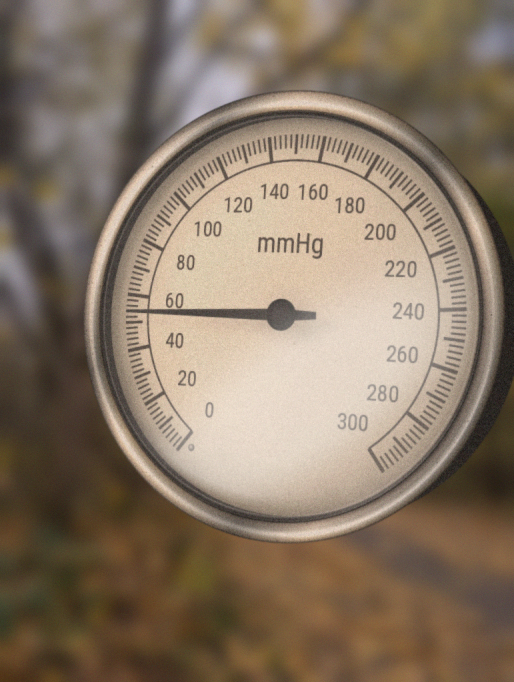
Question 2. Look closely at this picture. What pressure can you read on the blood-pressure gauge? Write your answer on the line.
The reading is 54 mmHg
